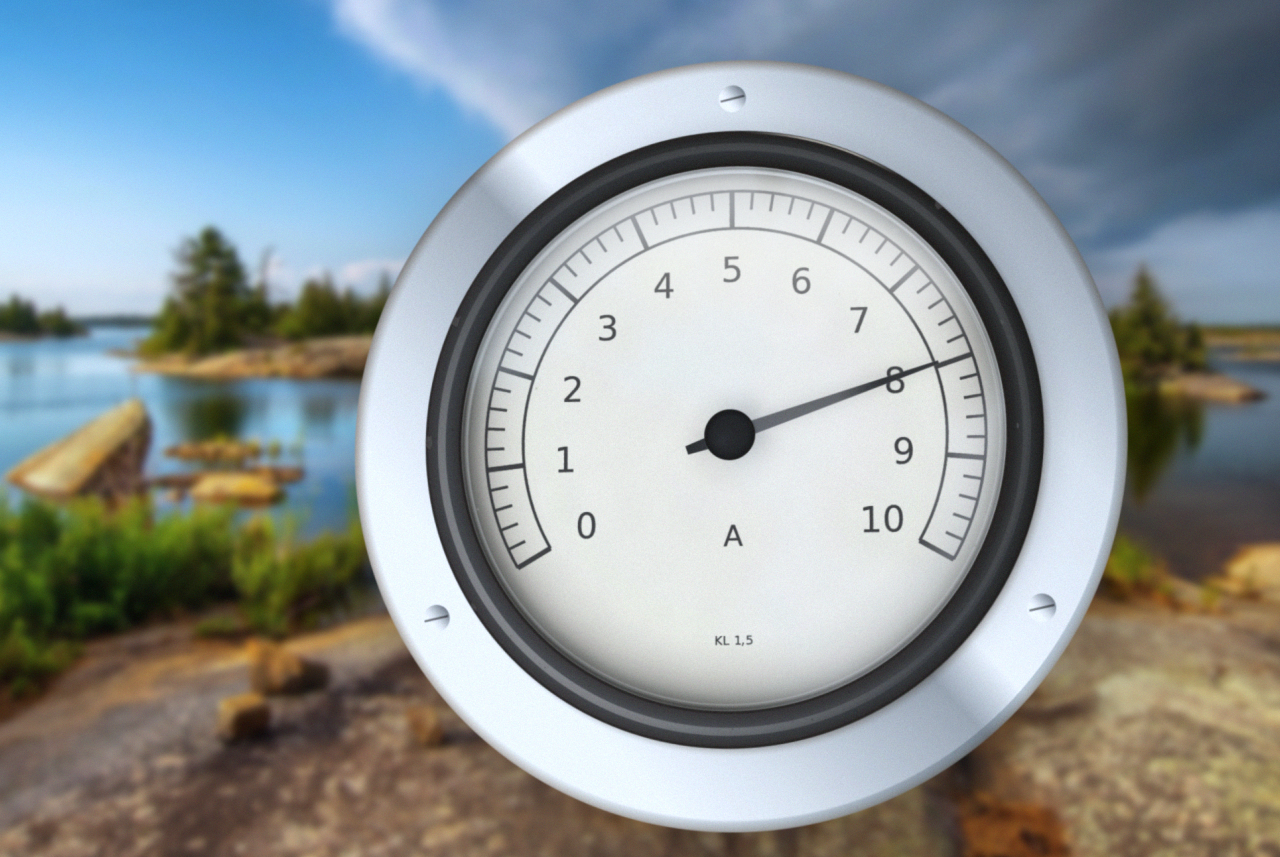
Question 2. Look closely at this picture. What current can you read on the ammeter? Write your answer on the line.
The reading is 8 A
